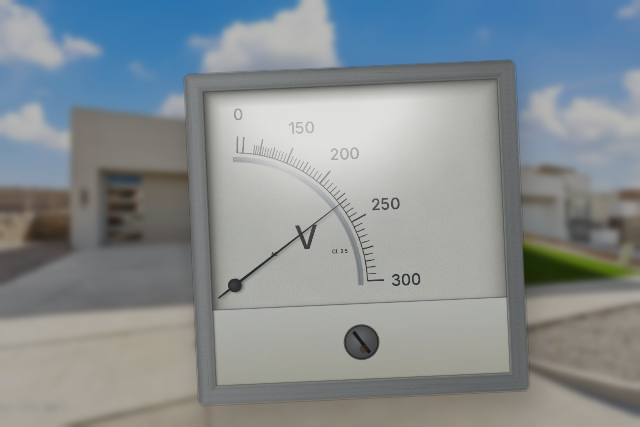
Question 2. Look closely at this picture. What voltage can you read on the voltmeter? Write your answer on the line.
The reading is 230 V
